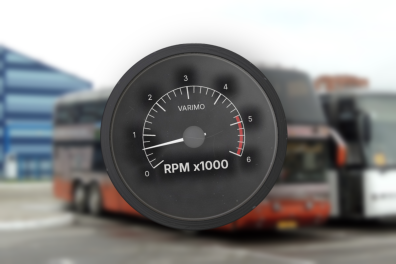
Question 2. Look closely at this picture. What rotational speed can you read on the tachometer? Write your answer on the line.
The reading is 600 rpm
